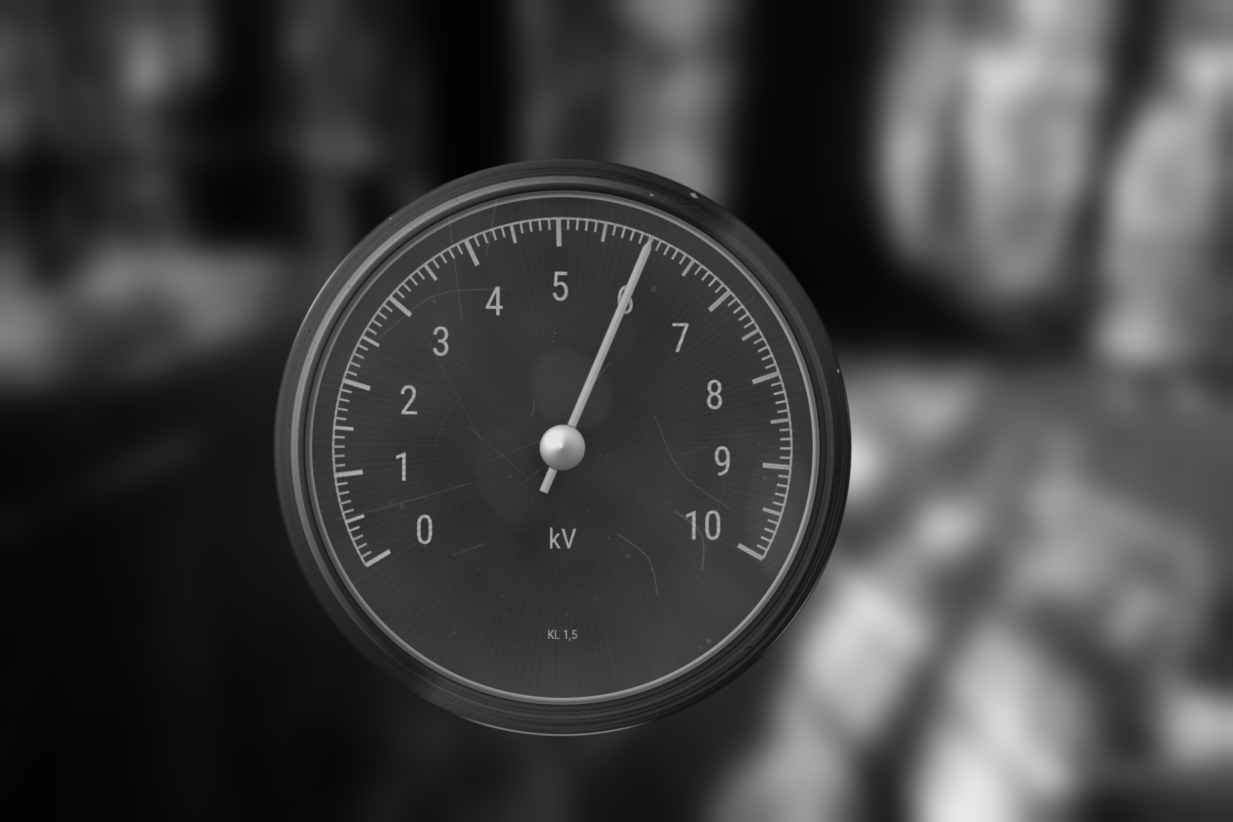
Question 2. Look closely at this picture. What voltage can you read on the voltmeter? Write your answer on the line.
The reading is 6 kV
